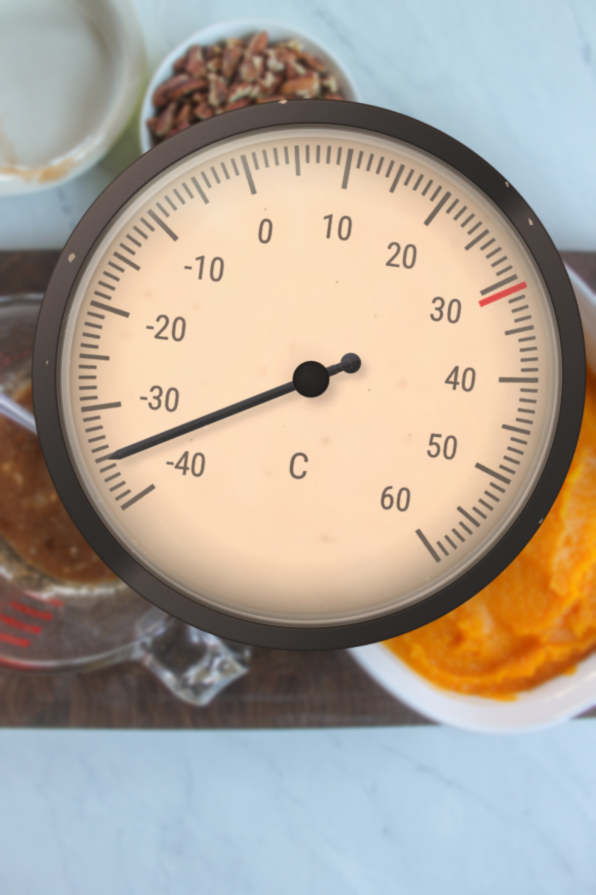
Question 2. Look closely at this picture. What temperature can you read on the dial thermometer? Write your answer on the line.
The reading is -35 °C
